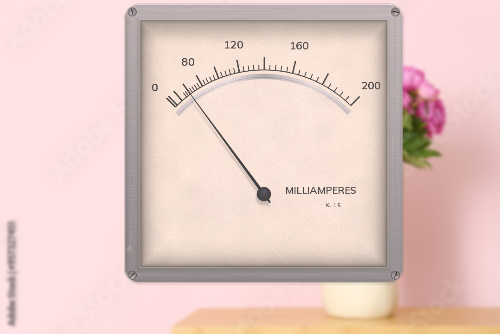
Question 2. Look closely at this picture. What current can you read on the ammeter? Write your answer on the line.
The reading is 60 mA
